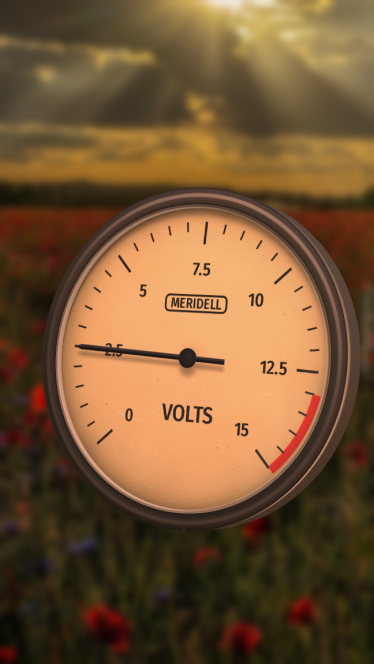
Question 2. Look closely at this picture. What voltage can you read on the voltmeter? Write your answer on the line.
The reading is 2.5 V
